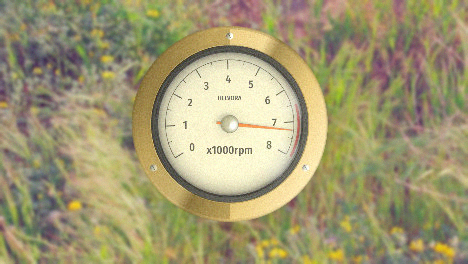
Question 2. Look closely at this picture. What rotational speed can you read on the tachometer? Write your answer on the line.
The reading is 7250 rpm
